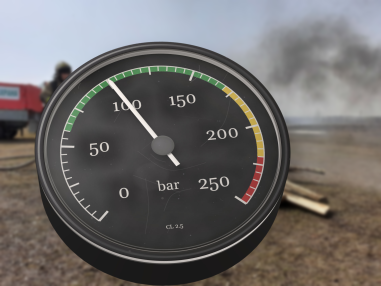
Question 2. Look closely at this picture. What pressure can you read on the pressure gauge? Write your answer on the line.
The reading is 100 bar
